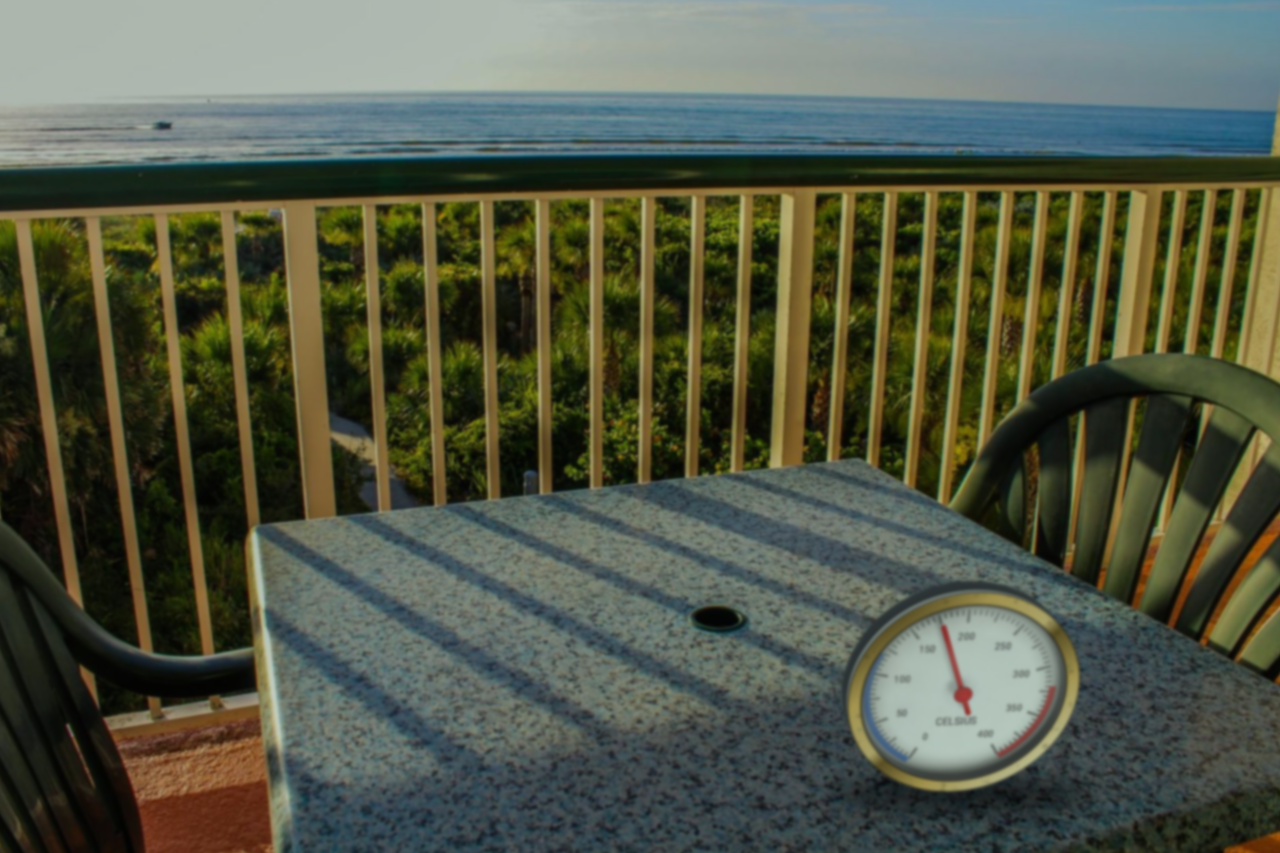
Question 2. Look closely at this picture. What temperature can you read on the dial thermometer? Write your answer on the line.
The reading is 175 °C
